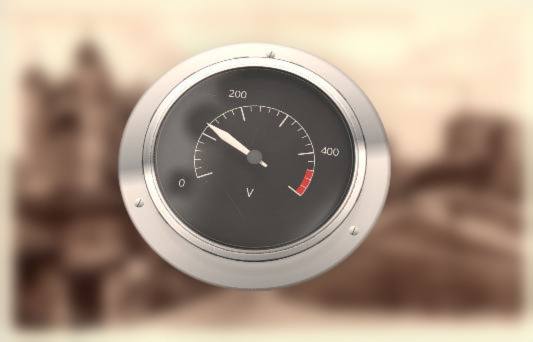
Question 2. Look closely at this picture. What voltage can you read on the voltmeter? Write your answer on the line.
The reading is 120 V
